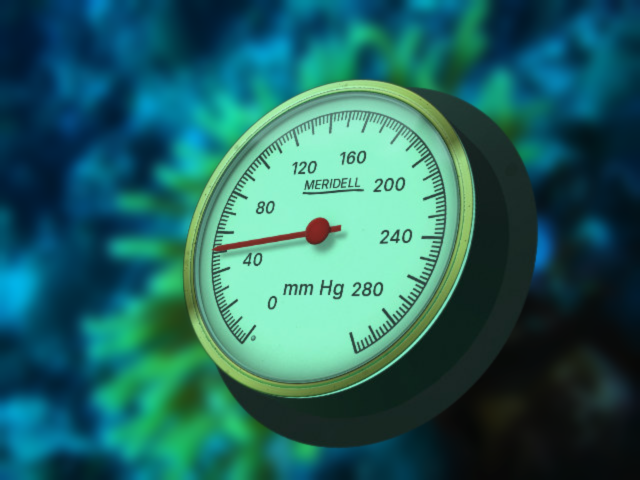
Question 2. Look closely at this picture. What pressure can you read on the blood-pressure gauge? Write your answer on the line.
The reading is 50 mmHg
